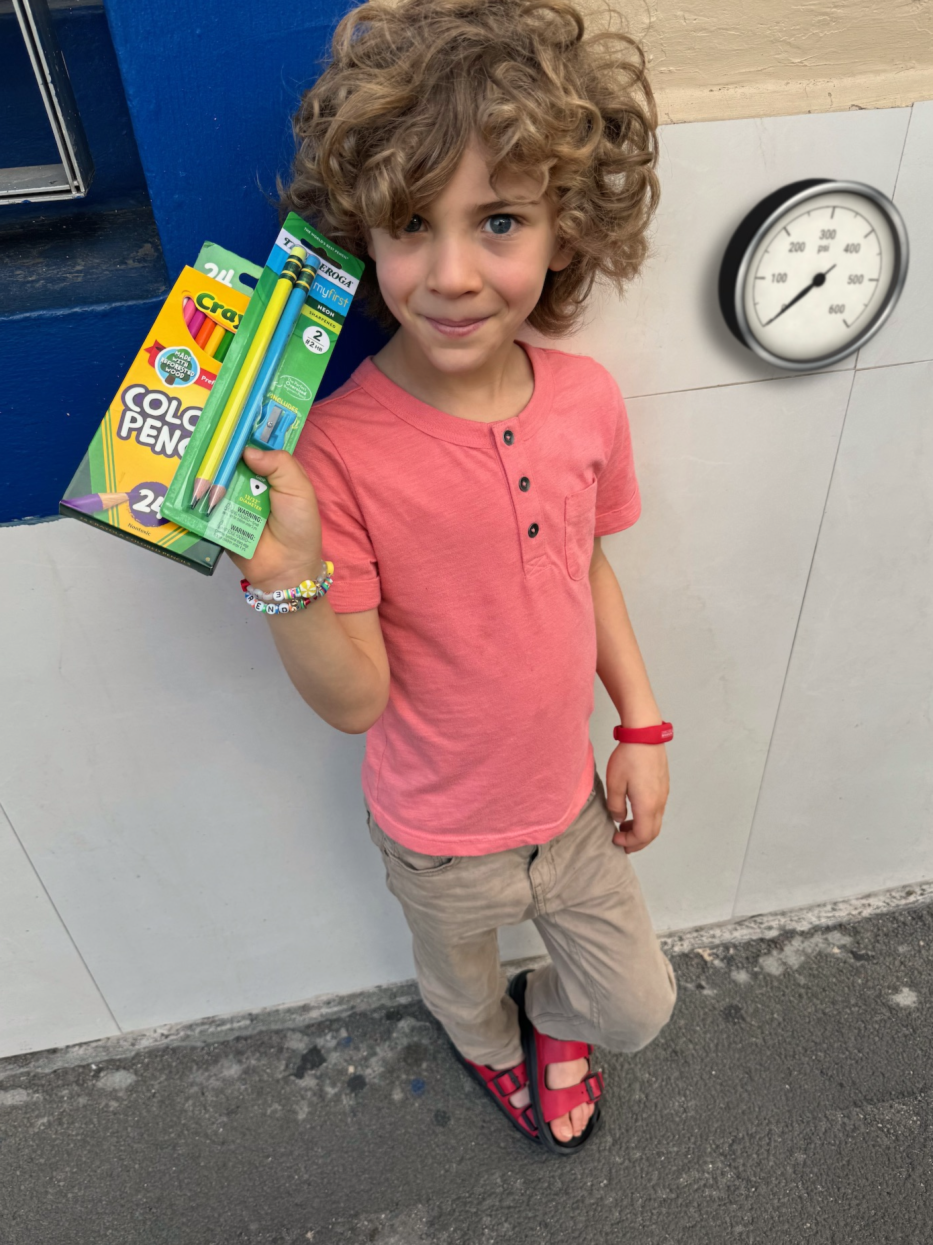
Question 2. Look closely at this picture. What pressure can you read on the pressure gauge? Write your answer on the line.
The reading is 0 psi
